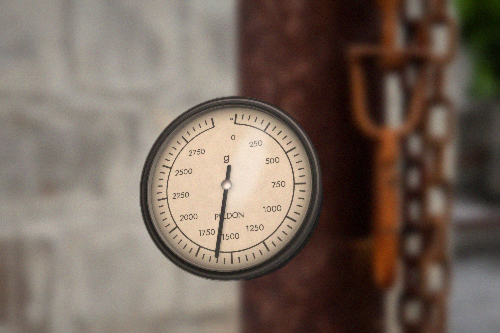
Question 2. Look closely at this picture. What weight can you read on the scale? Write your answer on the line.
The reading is 1600 g
